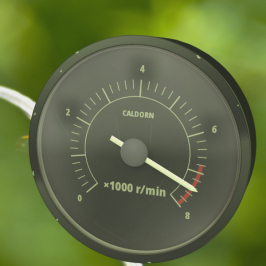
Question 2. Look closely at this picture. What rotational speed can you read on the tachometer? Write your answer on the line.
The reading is 7400 rpm
